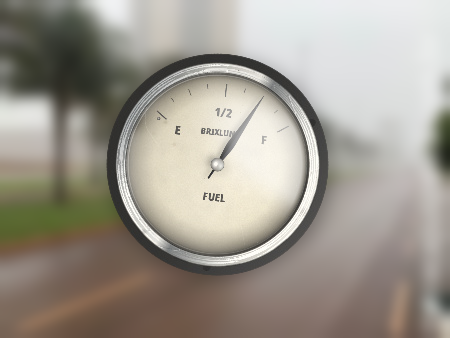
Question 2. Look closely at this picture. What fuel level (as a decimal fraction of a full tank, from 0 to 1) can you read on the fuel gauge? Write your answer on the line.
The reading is 0.75
